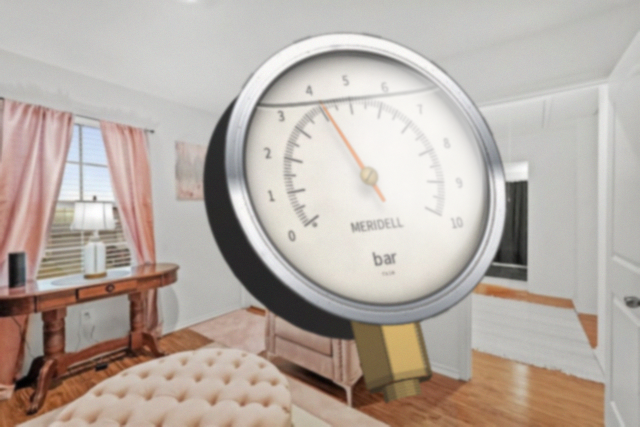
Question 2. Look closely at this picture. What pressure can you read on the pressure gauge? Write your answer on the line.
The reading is 4 bar
